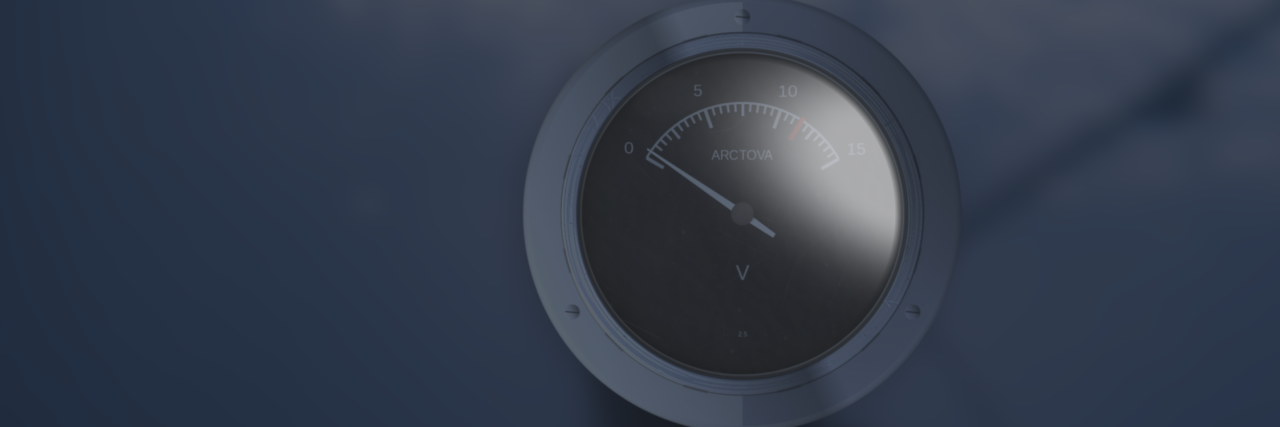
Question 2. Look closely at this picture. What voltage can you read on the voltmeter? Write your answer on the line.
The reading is 0.5 V
